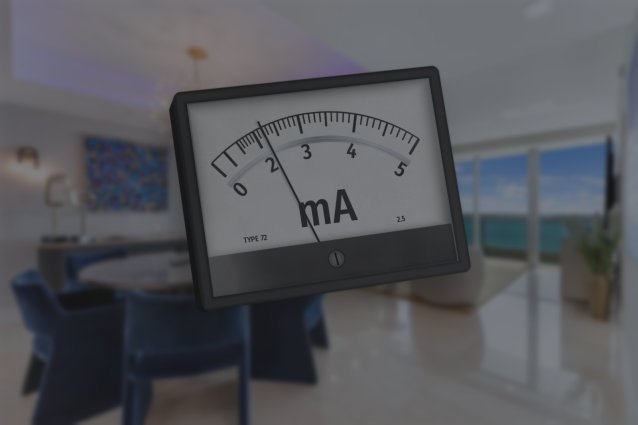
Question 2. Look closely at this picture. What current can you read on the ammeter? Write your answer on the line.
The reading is 2.2 mA
